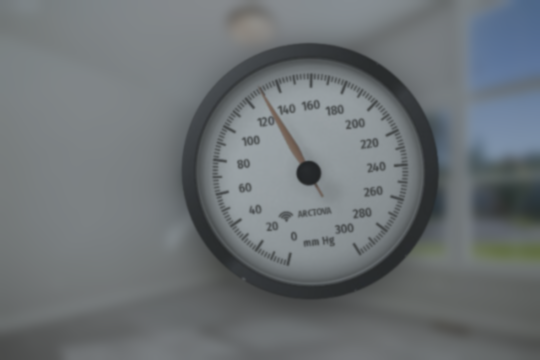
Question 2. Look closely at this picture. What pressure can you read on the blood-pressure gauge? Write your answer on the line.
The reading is 130 mmHg
